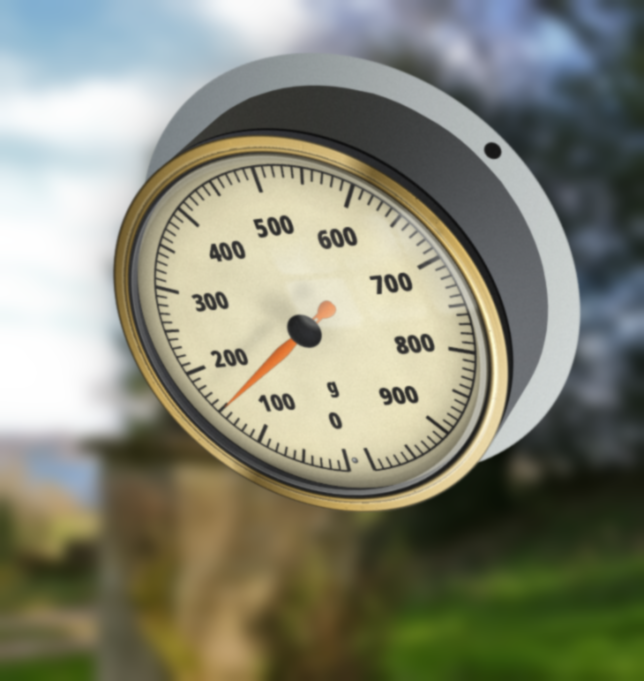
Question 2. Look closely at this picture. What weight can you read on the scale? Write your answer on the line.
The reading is 150 g
